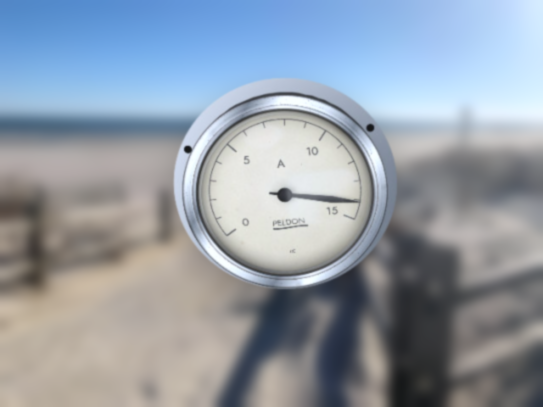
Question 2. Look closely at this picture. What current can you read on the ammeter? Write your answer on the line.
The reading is 14 A
